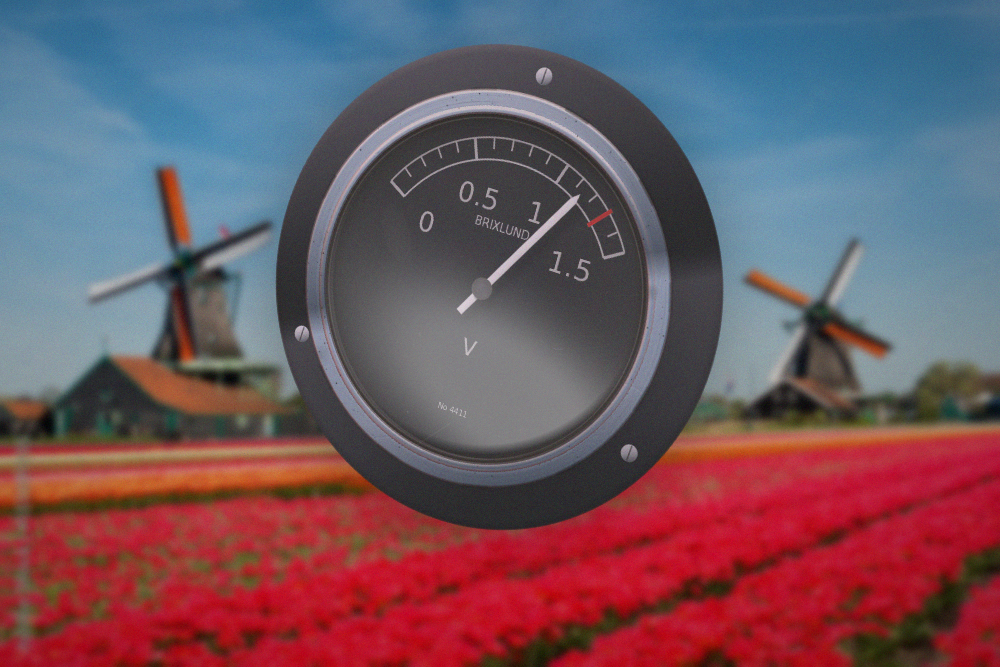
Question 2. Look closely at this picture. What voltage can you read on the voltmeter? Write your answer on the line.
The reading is 1.15 V
